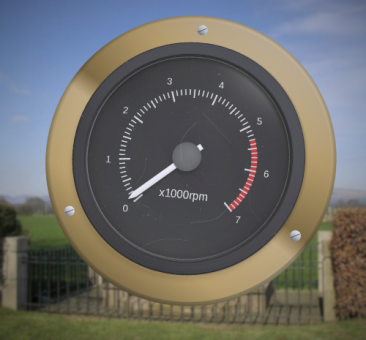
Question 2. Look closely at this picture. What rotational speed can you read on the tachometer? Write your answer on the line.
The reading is 100 rpm
